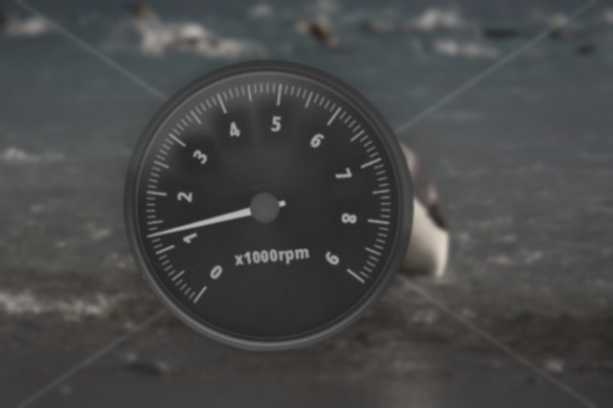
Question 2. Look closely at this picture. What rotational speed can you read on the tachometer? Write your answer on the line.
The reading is 1300 rpm
